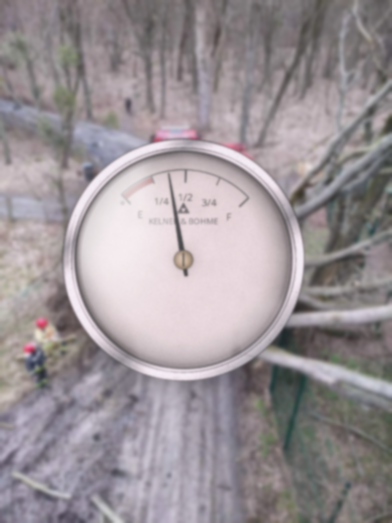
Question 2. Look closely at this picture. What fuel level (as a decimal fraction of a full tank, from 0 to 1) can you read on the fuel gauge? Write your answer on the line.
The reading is 0.375
